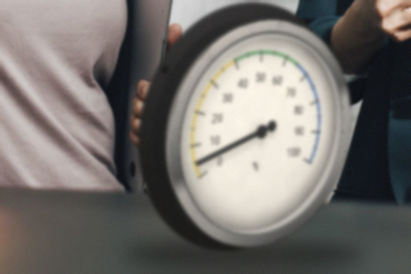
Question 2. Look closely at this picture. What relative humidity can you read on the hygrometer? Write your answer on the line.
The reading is 5 %
